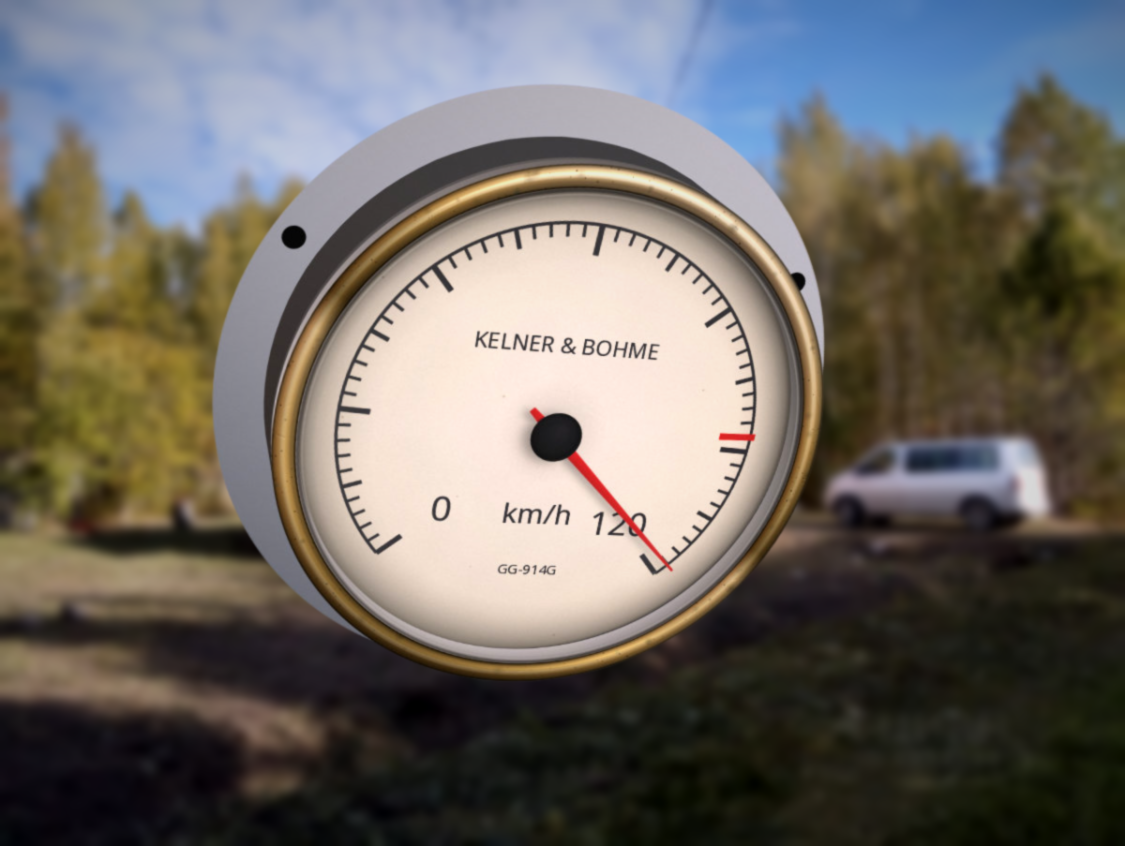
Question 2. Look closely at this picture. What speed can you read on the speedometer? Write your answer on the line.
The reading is 118 km/h
